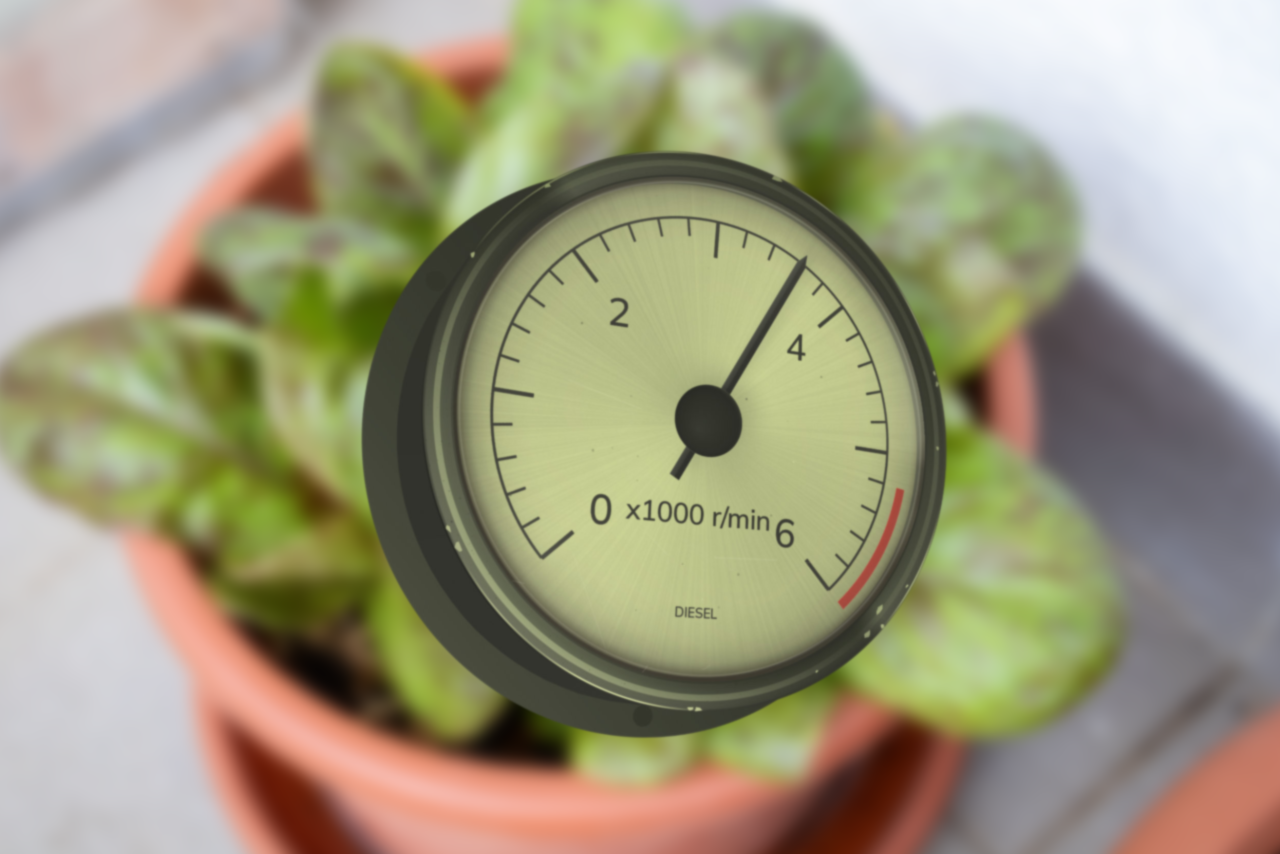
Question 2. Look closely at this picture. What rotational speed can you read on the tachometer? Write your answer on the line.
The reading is 3600 rpm
